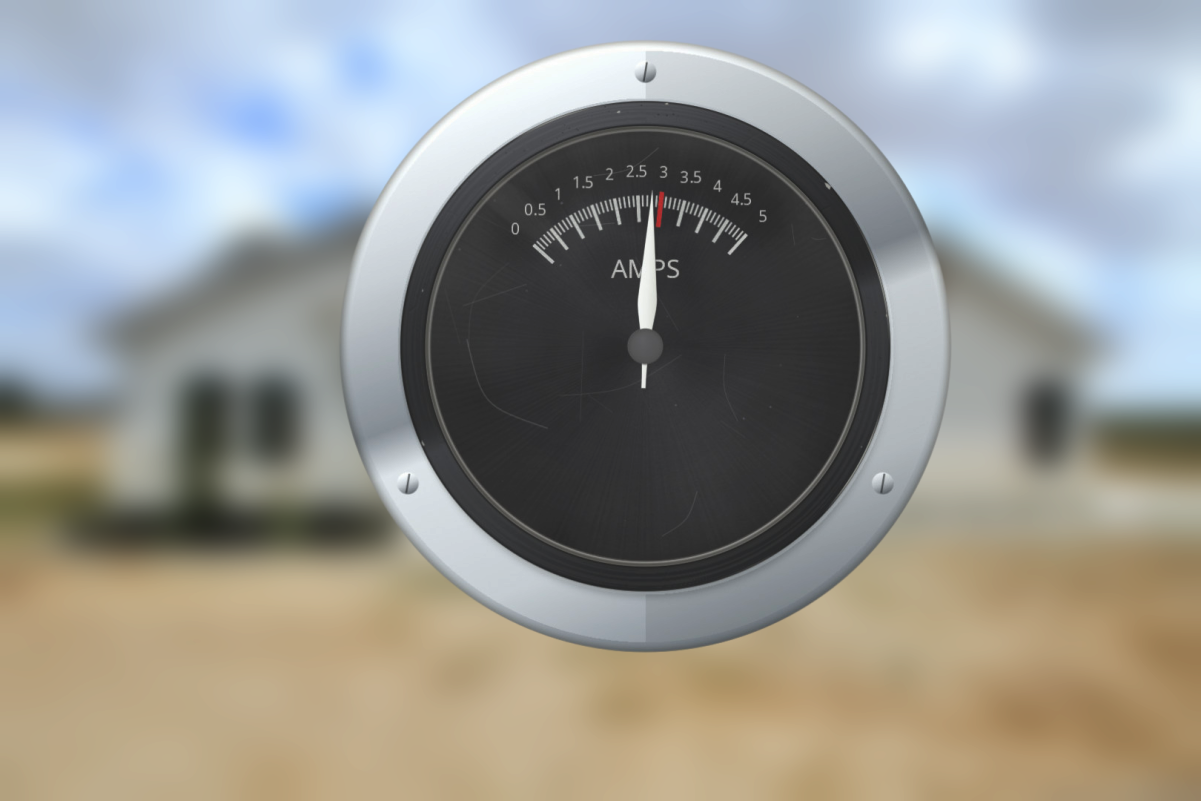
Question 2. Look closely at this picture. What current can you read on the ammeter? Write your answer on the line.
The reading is 2.8 A
